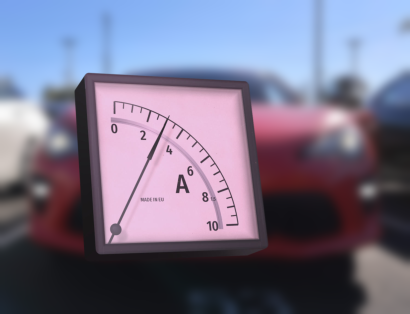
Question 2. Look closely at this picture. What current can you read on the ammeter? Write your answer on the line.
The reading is 3 A
